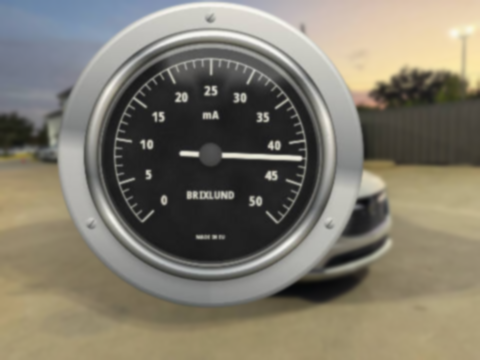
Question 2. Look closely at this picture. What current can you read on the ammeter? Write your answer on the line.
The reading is 42 mA
